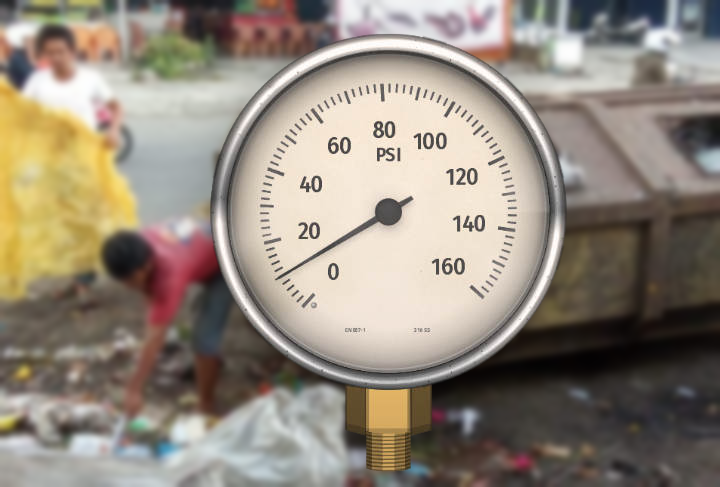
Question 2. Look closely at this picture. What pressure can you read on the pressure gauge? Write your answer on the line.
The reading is 10 psi
